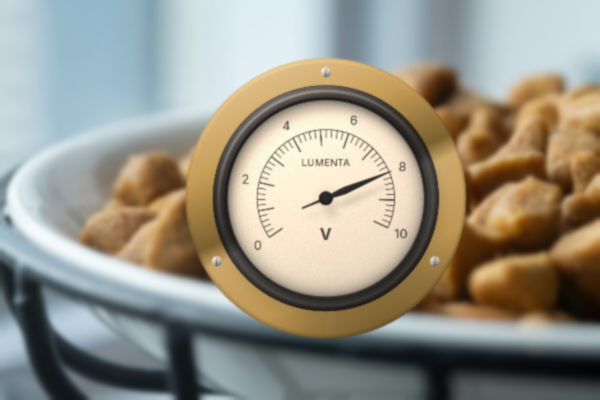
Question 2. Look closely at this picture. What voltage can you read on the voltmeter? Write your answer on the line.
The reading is 8 V
